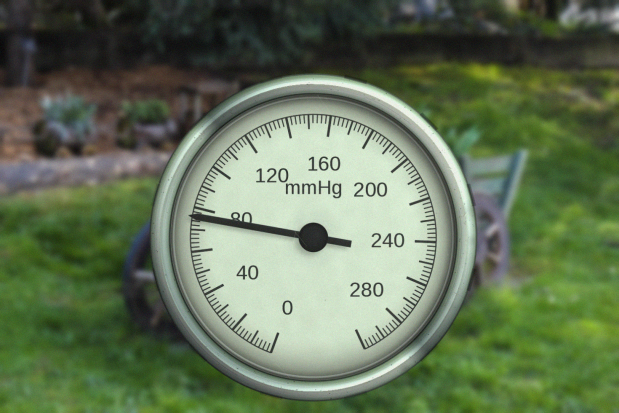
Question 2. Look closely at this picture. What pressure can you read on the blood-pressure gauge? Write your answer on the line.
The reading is 76 mmHg
